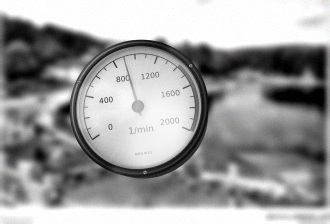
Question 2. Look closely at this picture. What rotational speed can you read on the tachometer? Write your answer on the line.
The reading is 900 rpm
